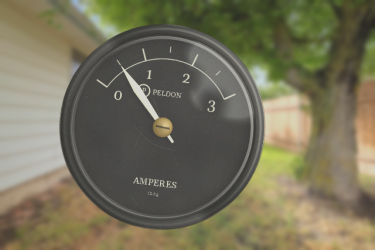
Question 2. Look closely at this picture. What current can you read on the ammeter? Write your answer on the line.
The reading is 0.5 A
